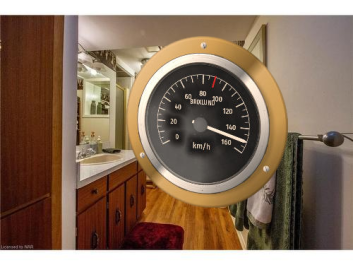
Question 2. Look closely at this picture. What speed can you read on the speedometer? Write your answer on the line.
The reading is 150 km/h
